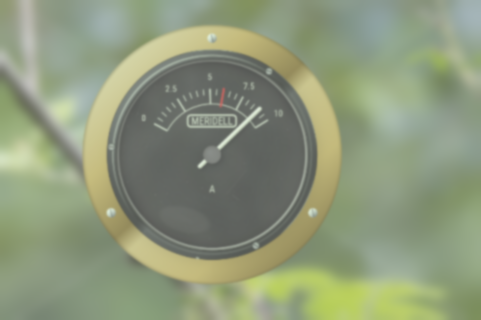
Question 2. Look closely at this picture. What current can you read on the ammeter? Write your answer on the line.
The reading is 9 A
